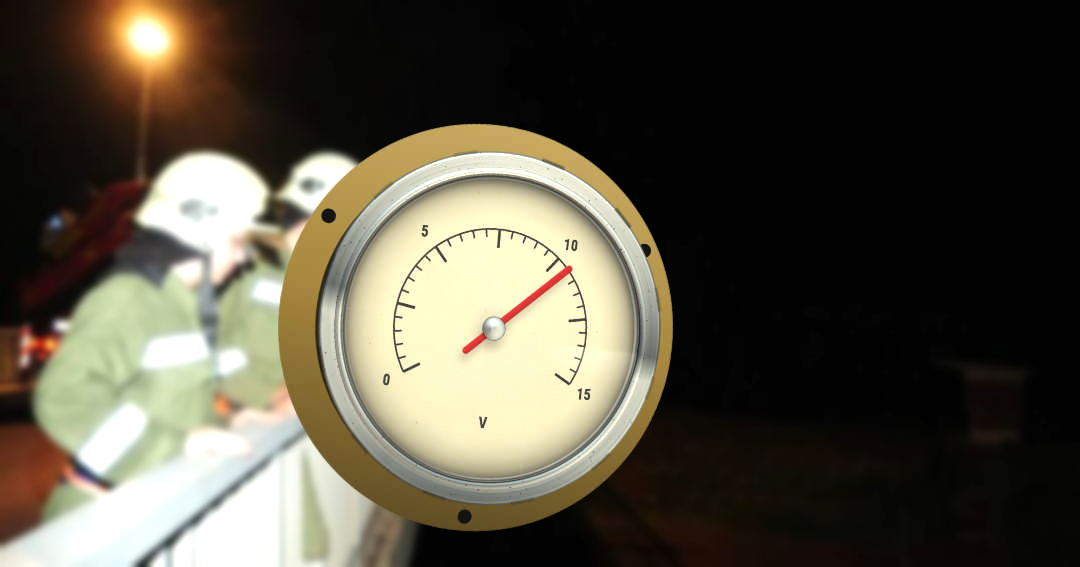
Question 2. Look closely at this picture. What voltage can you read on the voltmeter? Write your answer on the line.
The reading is 10.5 V
